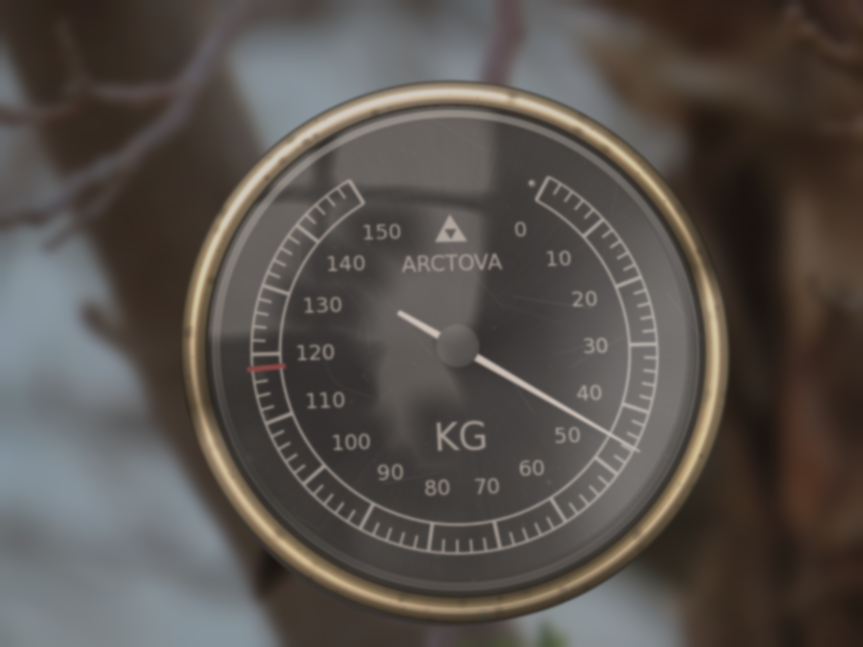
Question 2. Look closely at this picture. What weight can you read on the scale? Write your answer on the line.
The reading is 46 kg
